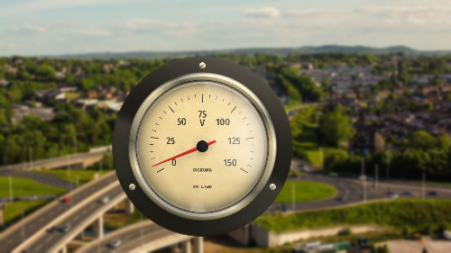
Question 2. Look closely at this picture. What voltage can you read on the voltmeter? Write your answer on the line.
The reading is 5 V
